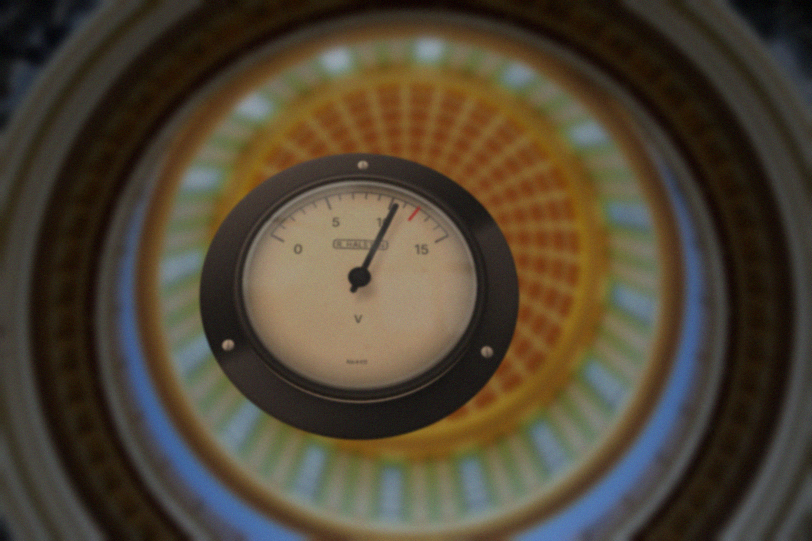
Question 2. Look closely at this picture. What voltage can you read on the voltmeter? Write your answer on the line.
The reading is 10.5 V
